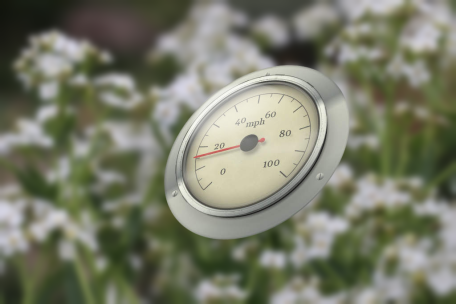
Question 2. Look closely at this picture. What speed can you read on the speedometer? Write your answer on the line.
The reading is 15 mph
